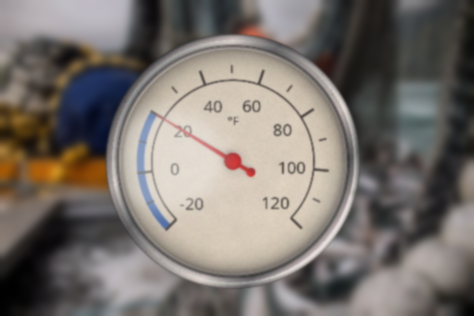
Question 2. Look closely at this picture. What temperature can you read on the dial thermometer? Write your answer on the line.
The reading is 20 °F
